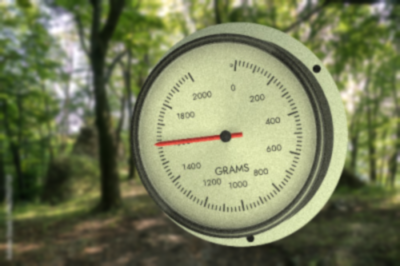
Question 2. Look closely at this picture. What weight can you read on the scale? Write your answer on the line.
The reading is 1600 g
